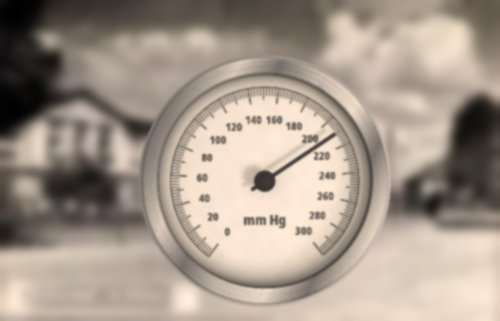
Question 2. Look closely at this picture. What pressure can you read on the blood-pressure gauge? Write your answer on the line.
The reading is 210 mmHg
